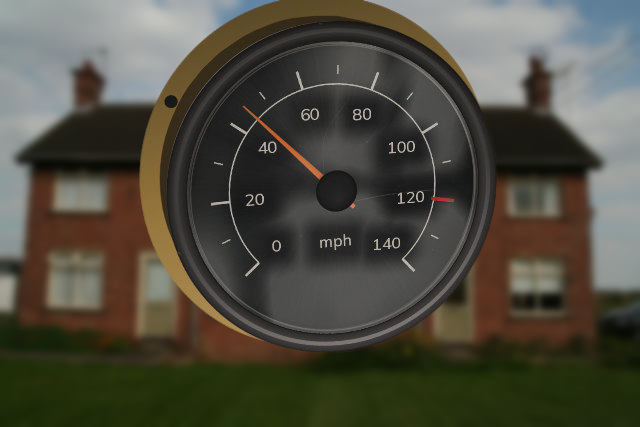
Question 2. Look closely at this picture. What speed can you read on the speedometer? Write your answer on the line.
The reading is 45 mph
